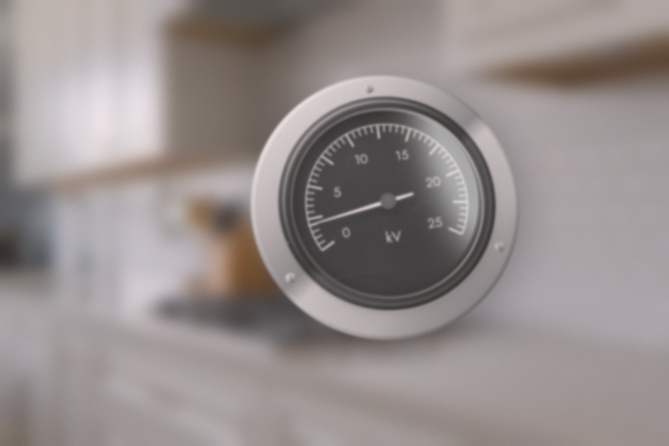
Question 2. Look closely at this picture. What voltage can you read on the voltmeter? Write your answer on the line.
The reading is 2 kV
